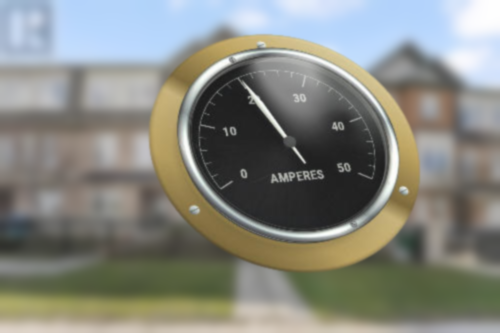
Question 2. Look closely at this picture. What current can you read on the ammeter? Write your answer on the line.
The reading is 20 A
